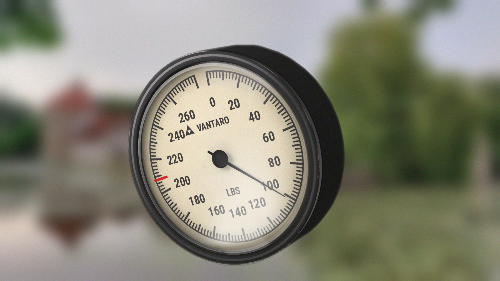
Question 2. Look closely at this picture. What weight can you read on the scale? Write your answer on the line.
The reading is 100 lb
